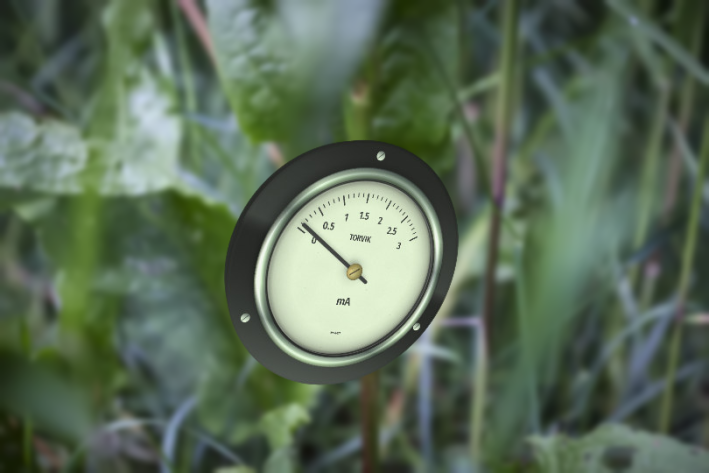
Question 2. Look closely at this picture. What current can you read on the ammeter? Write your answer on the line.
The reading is 0.1 mA
